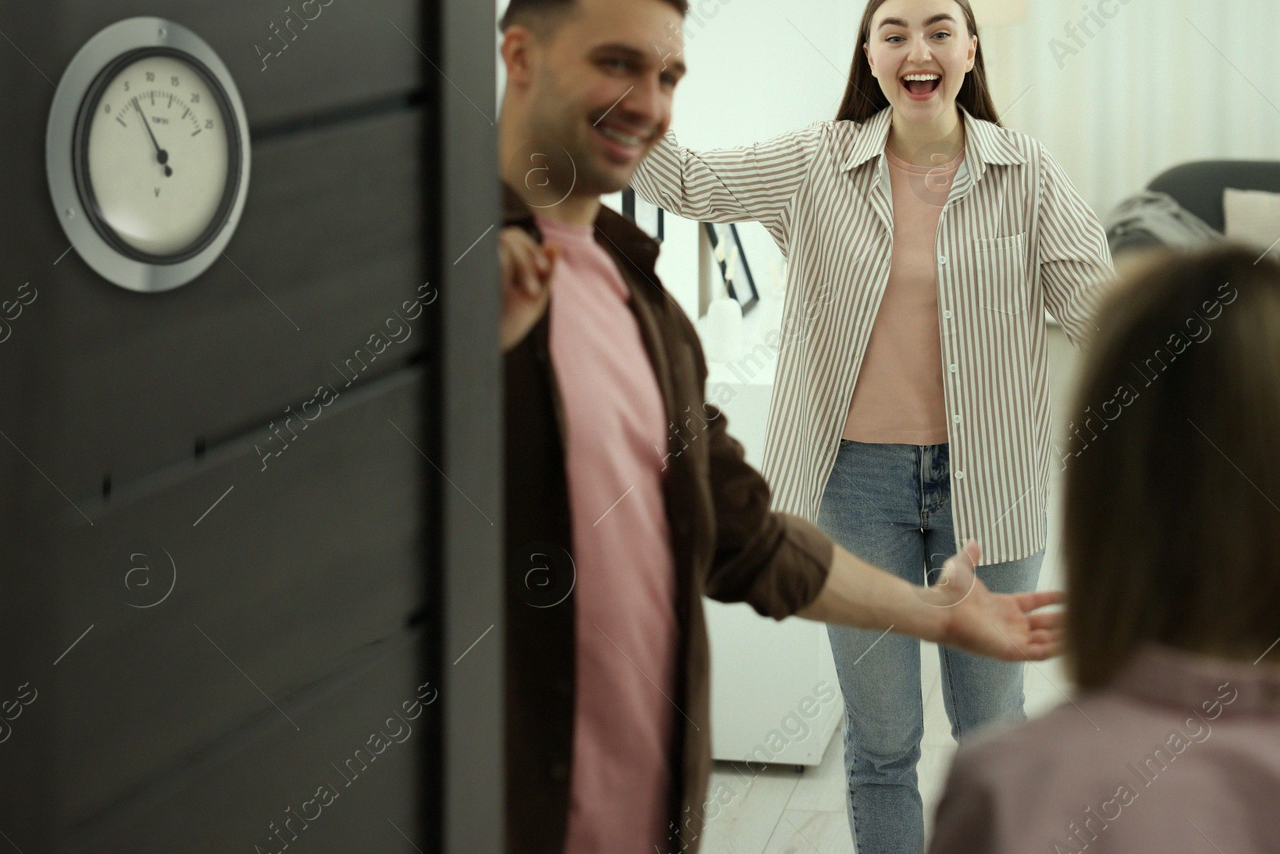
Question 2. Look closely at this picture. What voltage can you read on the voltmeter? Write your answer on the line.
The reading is 5 V
